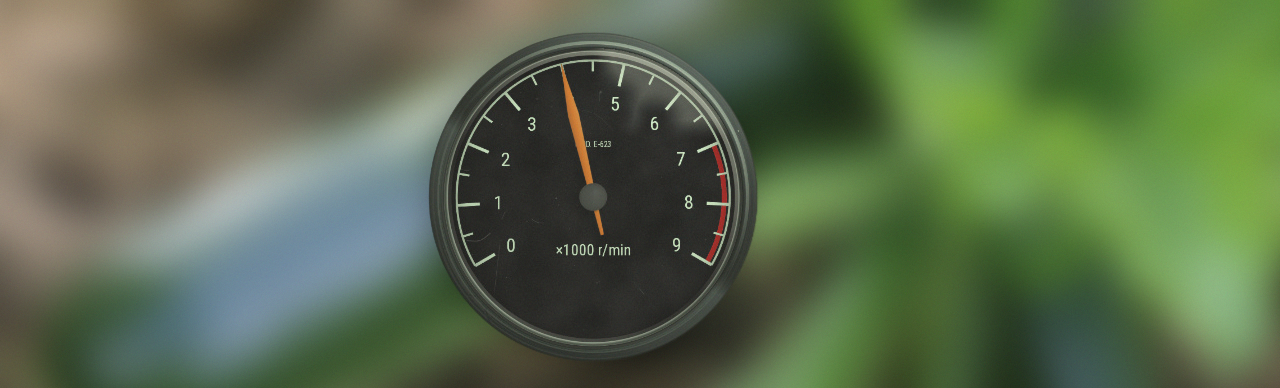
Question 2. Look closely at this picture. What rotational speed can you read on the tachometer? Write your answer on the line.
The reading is 4000 rpm
